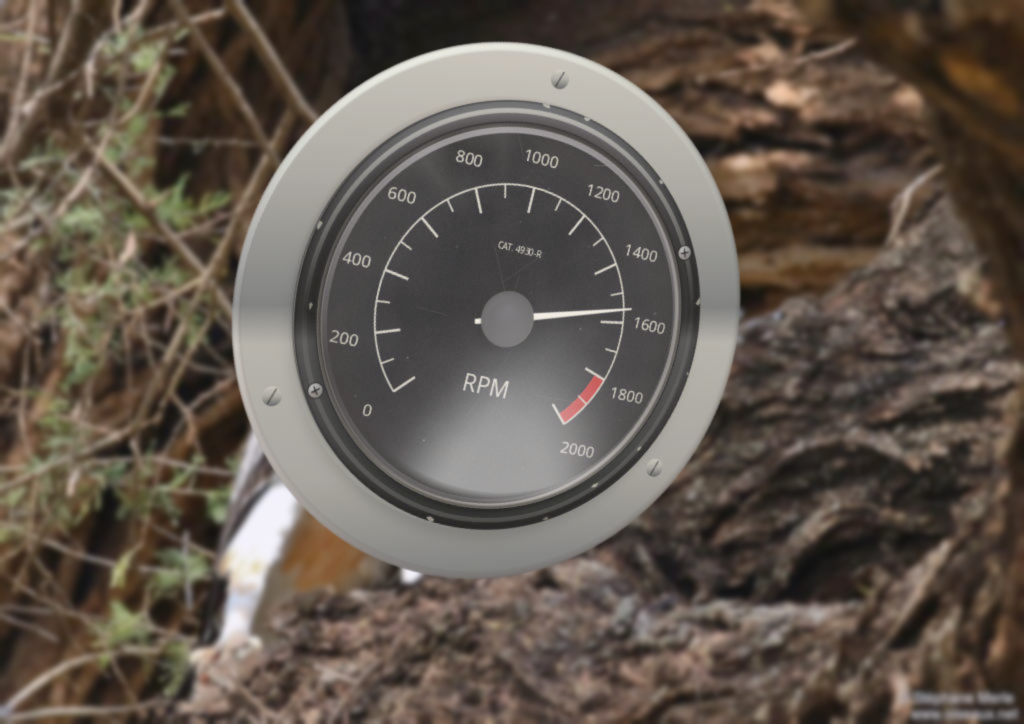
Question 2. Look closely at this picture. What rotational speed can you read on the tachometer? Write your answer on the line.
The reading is 1550 rpm
